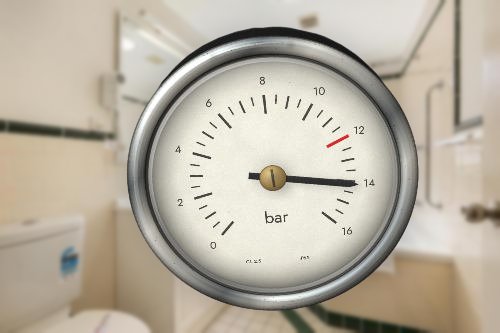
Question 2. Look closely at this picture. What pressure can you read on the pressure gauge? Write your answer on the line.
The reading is 14 bar
